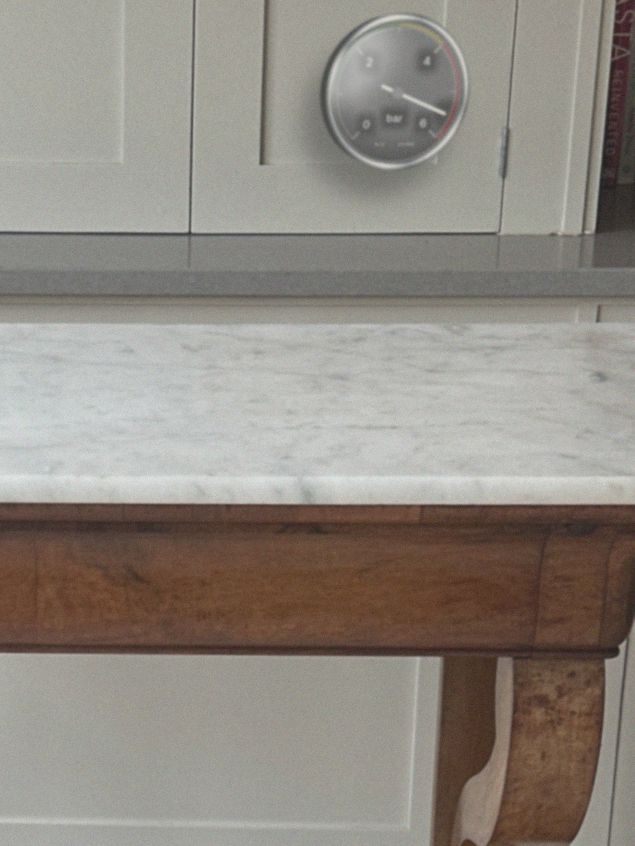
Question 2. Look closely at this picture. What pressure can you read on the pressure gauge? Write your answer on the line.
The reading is 5.5 bar
